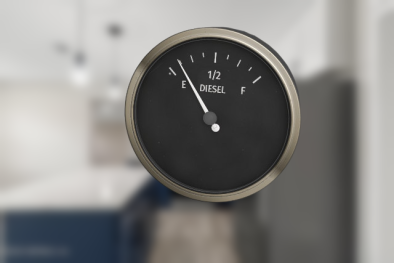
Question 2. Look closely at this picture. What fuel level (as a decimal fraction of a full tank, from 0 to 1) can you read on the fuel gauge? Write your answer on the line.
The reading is 0.125
